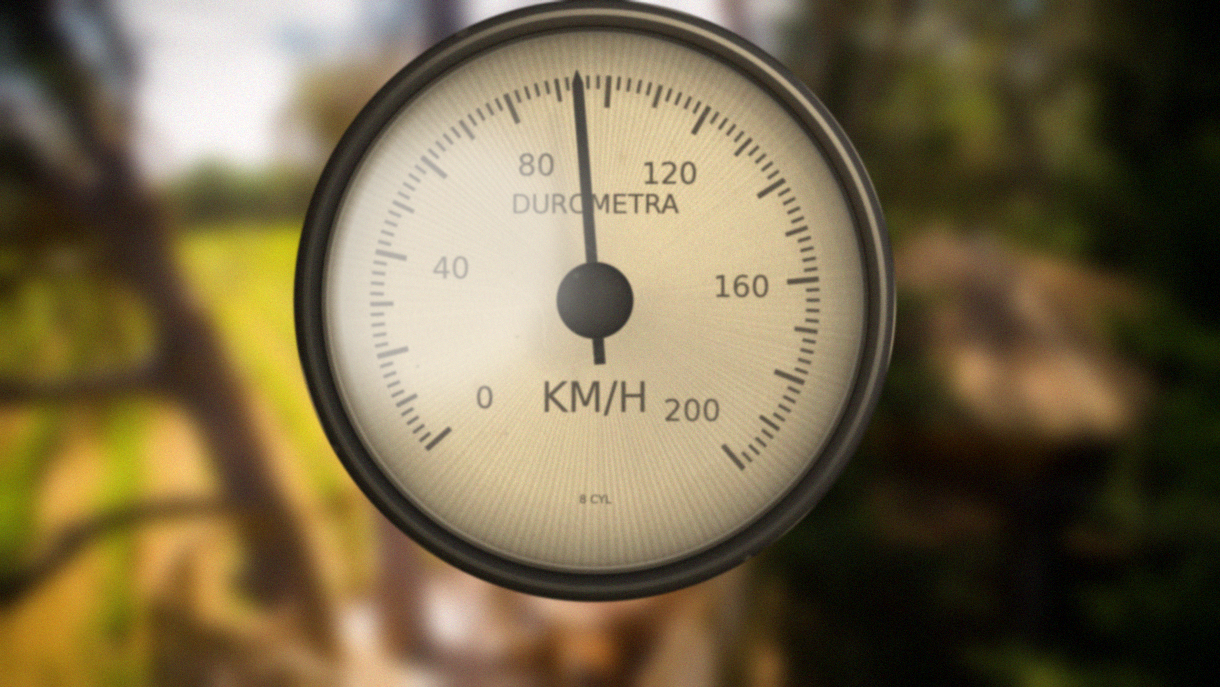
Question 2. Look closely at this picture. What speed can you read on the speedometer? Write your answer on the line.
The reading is 94 km/h
